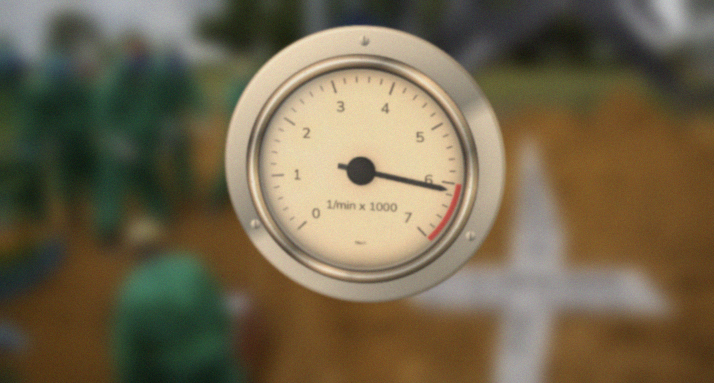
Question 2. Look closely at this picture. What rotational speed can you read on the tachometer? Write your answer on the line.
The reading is 6100 rpm
